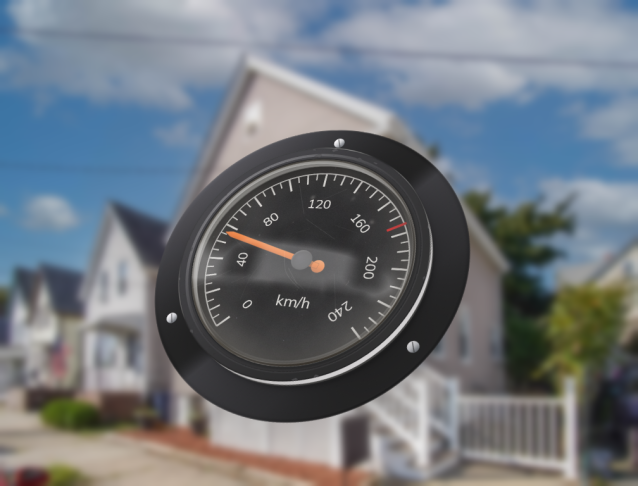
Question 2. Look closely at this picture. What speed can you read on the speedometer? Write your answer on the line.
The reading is 55 km/h
